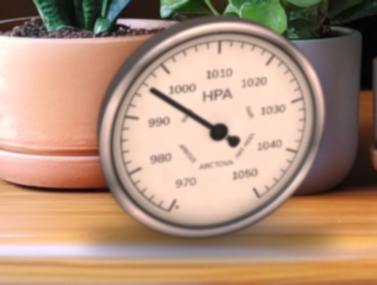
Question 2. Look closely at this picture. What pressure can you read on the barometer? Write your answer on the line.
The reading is 996 hPa
